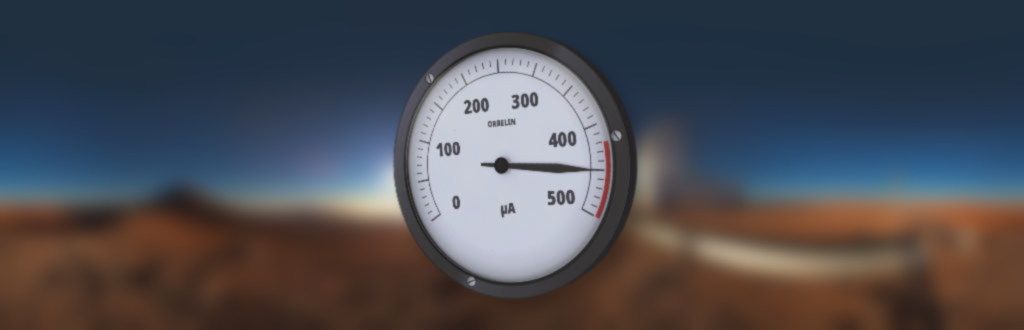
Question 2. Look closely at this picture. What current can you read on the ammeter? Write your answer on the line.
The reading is 450 µA
